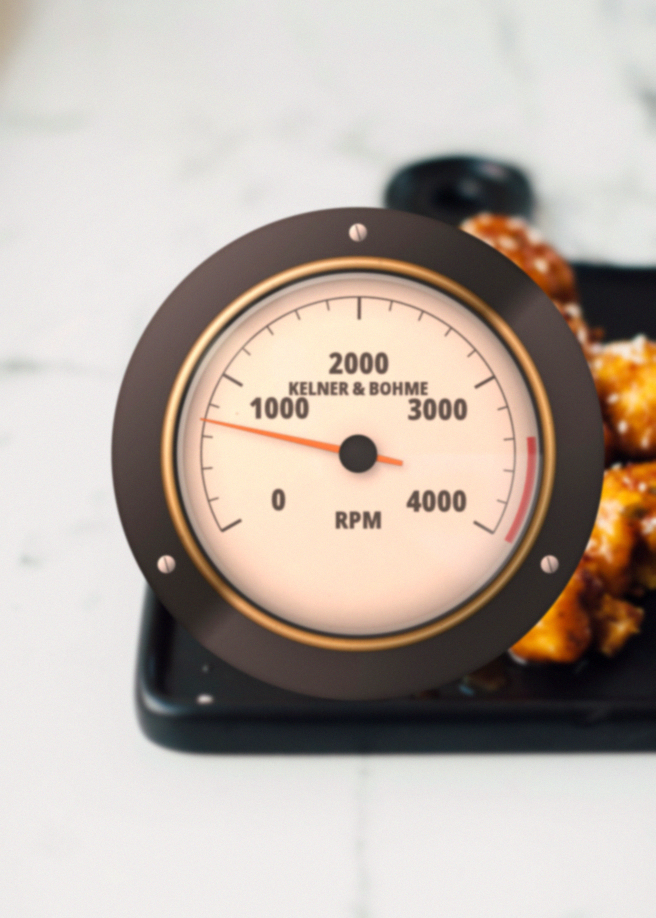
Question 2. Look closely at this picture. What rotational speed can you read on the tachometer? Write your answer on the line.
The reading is 700 rpm
